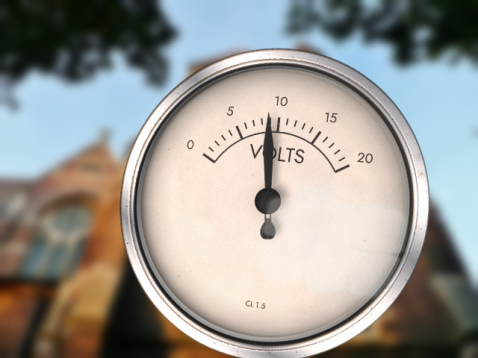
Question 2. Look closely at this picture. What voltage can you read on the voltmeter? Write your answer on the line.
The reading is 9 V
